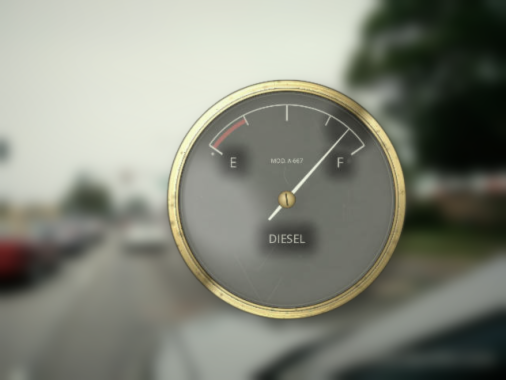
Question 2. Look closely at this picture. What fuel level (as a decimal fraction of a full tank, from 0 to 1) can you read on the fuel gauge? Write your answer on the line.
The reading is 0.875
